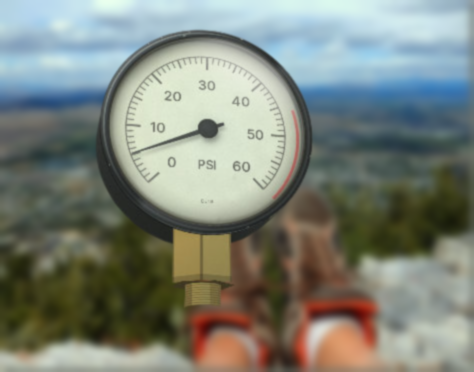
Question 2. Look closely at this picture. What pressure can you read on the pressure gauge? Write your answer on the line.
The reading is 5 psi
